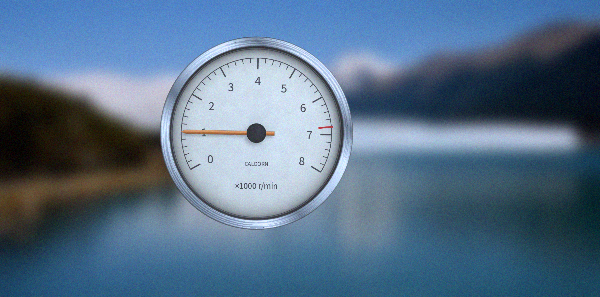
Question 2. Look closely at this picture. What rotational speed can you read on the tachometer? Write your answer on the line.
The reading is 1000 rpm
